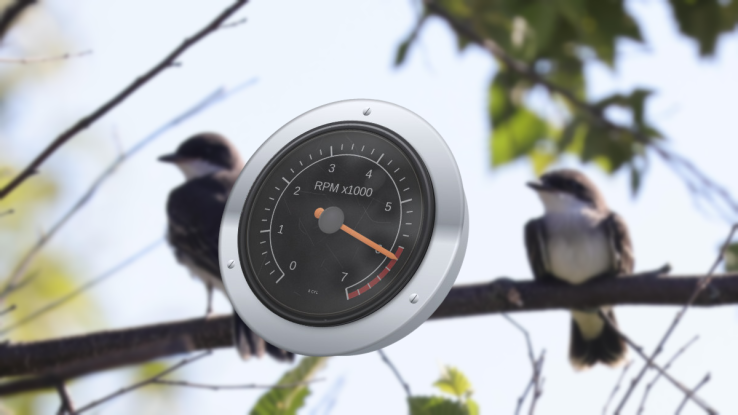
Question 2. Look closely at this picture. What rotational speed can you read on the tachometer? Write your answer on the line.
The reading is 6000 rpm
